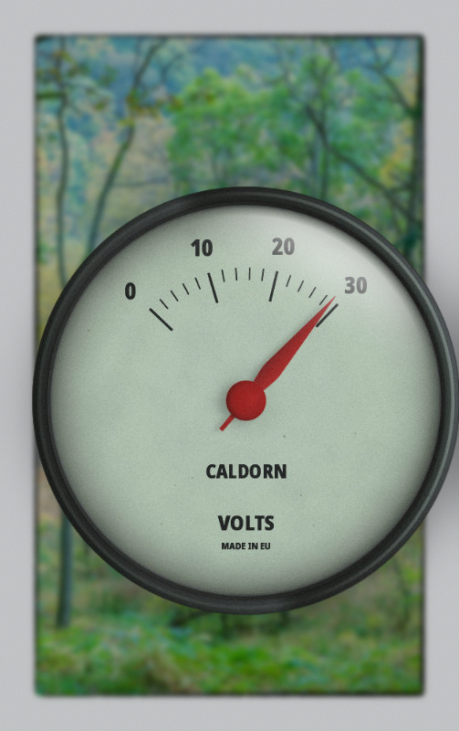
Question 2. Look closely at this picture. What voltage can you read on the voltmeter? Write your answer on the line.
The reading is 29 V
